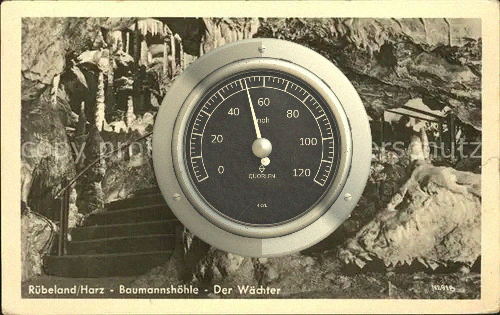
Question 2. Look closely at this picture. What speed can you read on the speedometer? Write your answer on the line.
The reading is 52 mph
